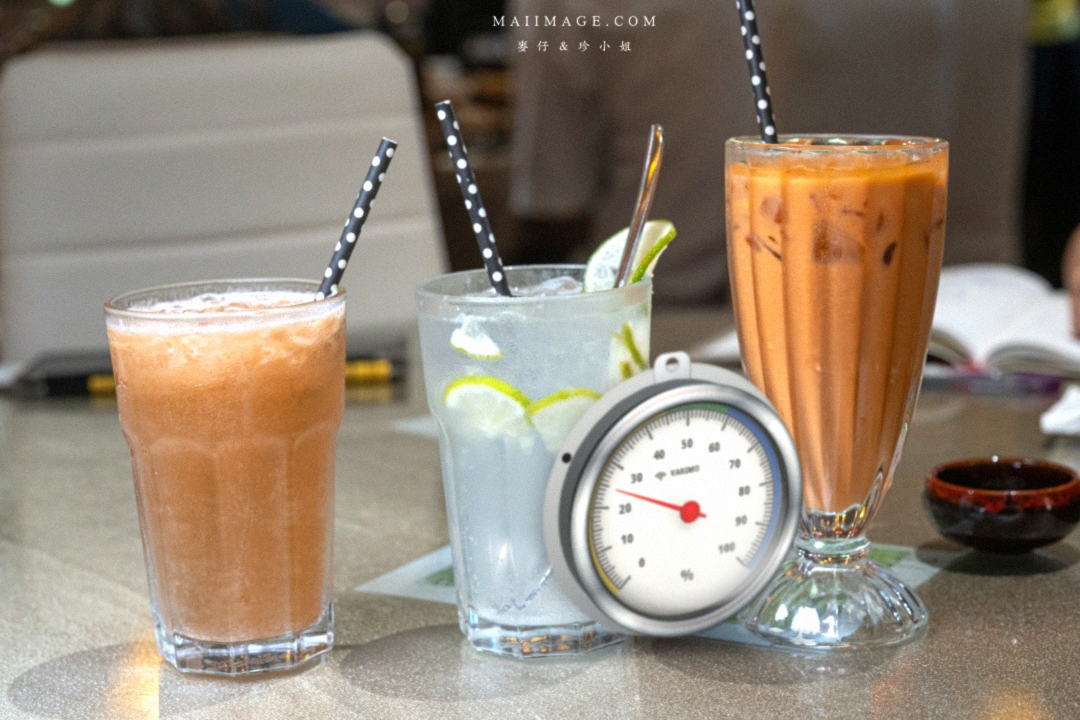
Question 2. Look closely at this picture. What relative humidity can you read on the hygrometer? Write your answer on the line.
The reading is 25 %
